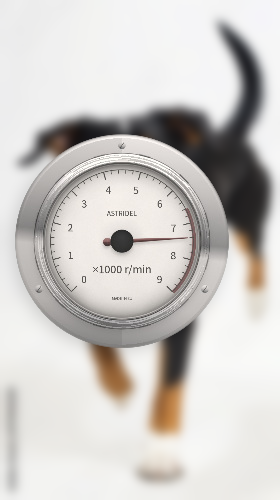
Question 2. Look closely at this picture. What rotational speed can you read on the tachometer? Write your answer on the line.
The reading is 7400 rpm
